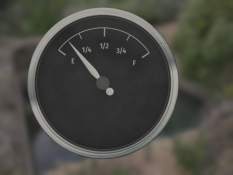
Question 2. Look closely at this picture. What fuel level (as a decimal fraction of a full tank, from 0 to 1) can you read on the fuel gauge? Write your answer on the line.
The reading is 0.125
